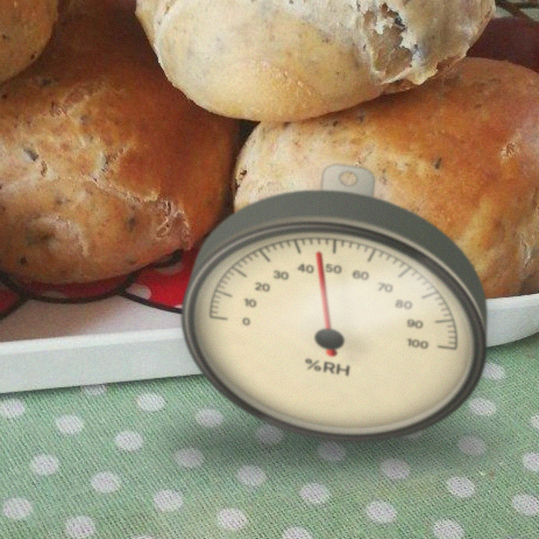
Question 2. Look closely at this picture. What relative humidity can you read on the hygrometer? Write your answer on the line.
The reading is 46 %
